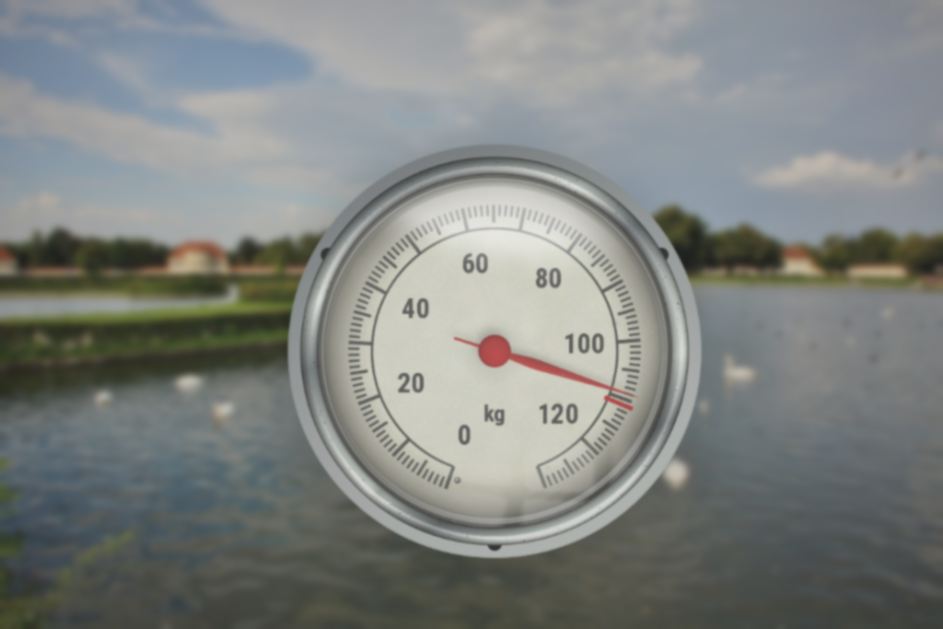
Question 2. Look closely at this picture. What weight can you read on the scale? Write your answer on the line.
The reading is 109 kg
